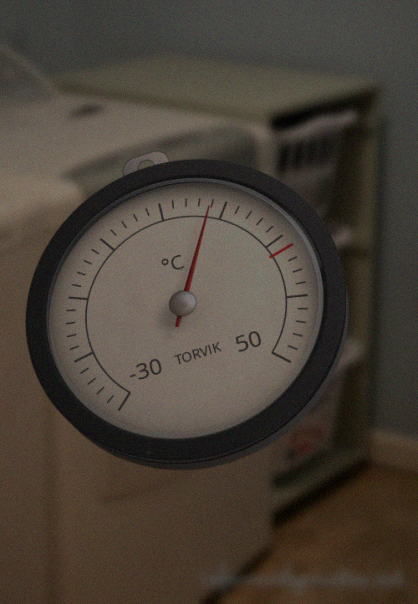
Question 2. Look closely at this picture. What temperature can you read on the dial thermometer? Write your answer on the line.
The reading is 18 °C
